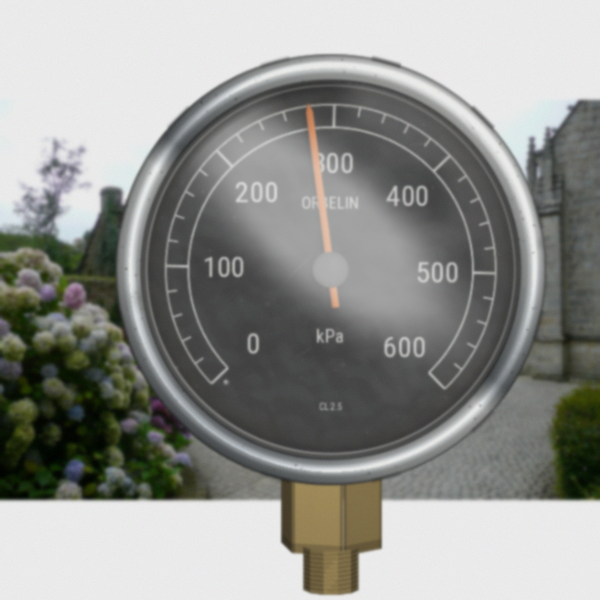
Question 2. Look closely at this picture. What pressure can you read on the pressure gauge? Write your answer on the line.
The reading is 280 kPa
